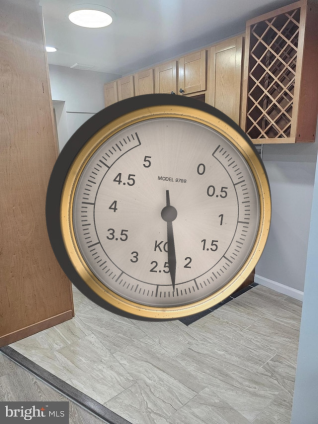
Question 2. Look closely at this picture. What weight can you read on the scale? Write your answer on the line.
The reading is 2.3 kg
